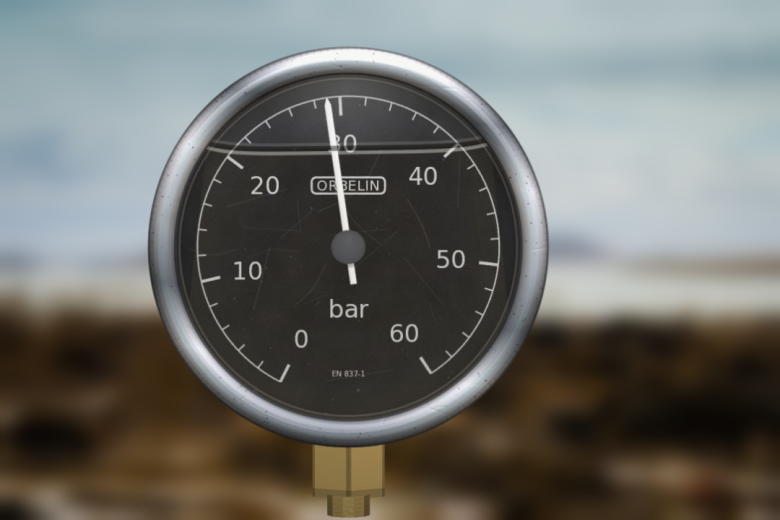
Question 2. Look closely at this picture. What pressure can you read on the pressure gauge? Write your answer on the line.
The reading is 29 bar
